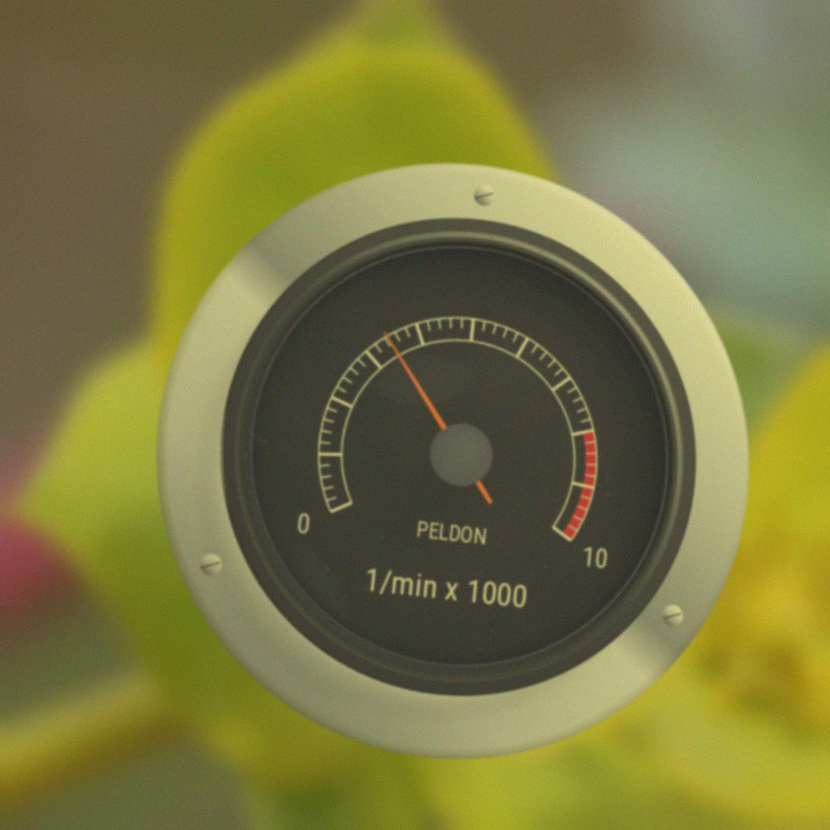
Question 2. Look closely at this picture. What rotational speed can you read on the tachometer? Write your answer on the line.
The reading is 3400 rpm
